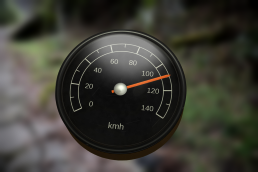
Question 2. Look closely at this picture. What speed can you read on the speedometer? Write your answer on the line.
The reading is 110 km/h
